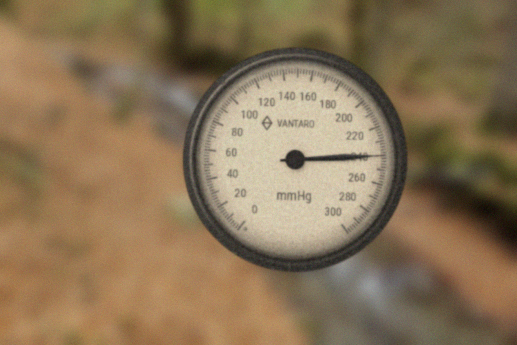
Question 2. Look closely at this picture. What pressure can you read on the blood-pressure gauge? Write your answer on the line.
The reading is 240 mmHg
